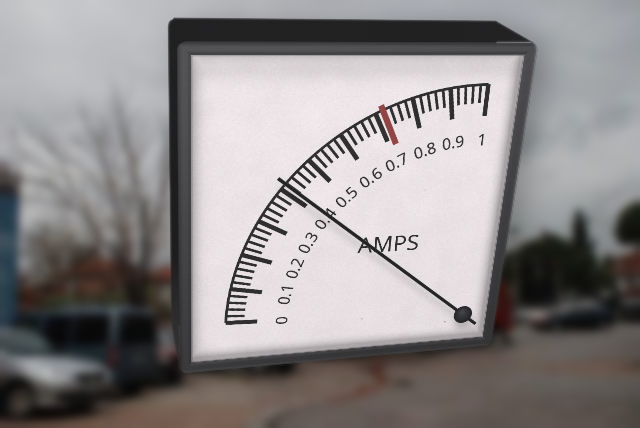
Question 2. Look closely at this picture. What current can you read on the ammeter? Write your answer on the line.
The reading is 0.42 A
